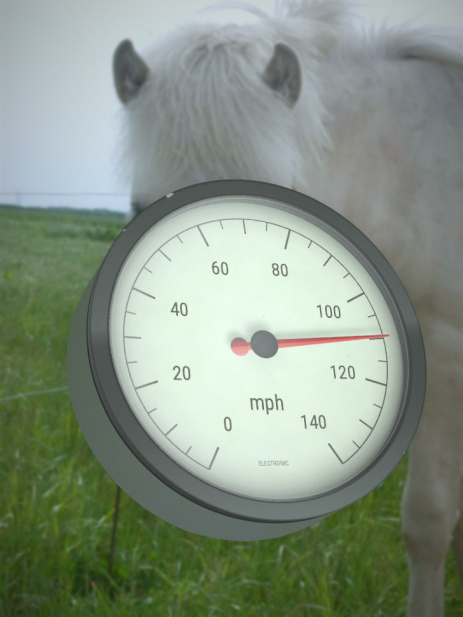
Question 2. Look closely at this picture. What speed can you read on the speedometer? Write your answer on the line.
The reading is 110 mph
